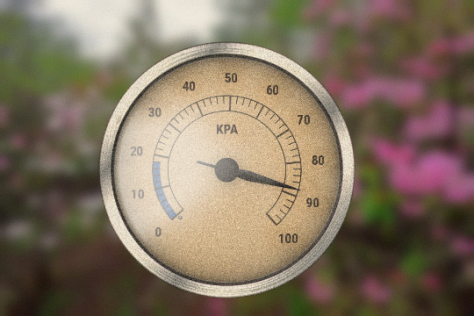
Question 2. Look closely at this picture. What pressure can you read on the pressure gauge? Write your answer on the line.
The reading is 88 kPa
